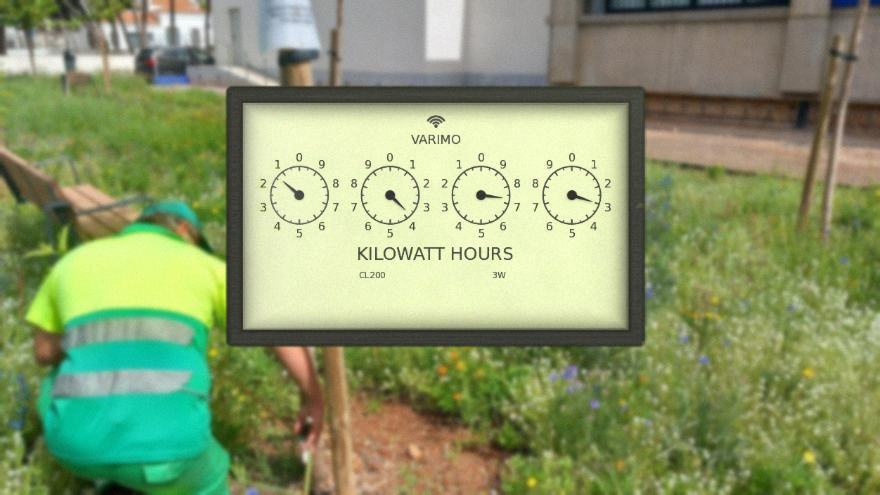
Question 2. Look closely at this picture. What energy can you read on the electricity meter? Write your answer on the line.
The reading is 1373 kWh
